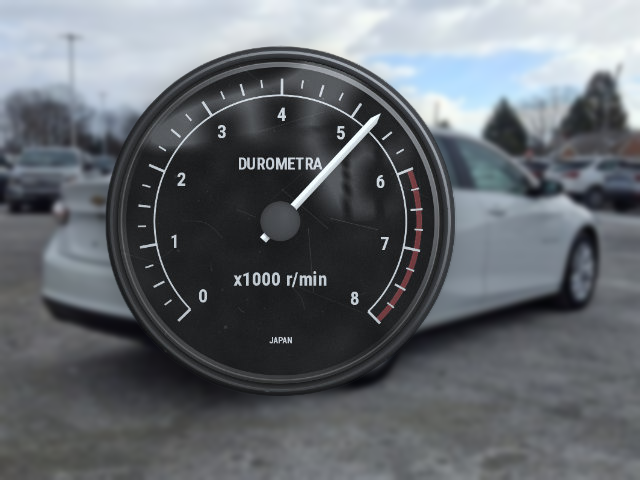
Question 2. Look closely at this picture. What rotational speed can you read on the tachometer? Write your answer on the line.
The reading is 5250 rpm
